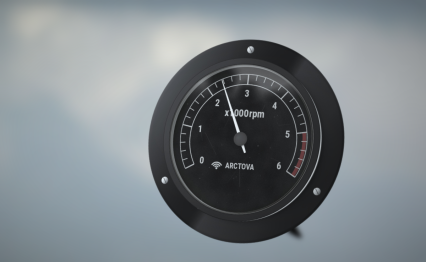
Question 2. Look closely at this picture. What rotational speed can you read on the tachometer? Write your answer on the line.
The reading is 2400 rpm
